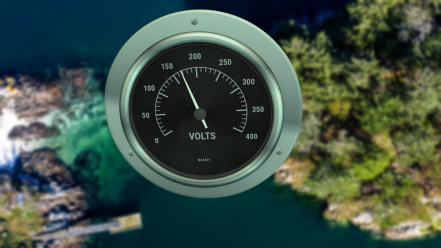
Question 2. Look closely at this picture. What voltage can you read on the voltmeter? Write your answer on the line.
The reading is 170 V
